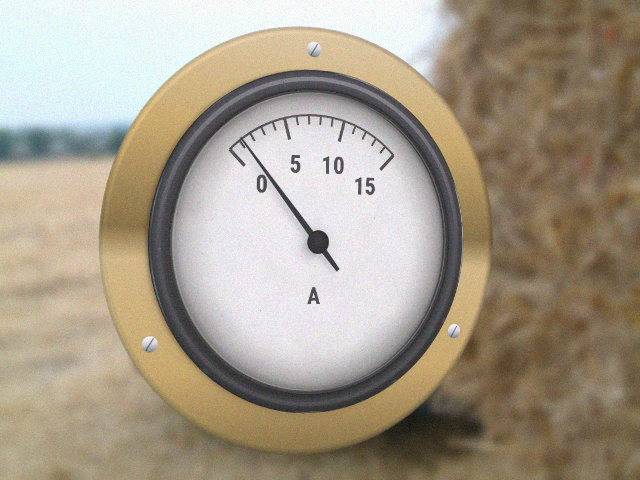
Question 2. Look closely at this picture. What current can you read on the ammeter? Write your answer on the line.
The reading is 1 A
